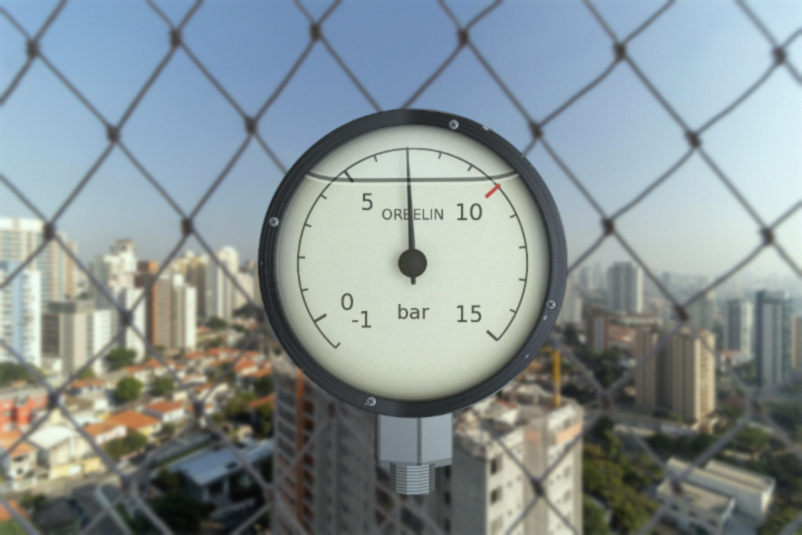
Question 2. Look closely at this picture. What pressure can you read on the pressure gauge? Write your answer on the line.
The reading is 7 bar
